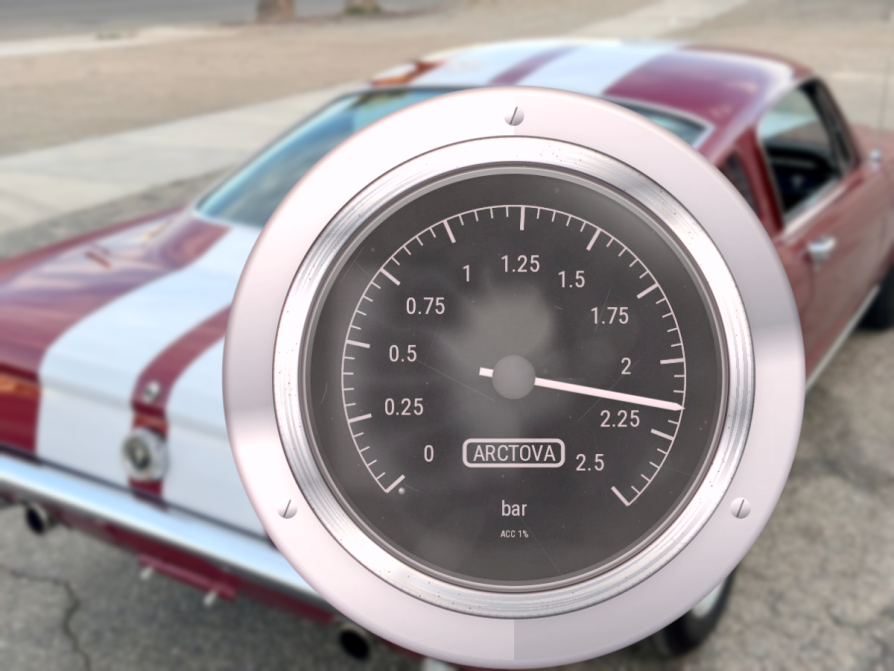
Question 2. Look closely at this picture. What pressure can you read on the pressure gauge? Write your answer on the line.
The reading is 2.15 bar
